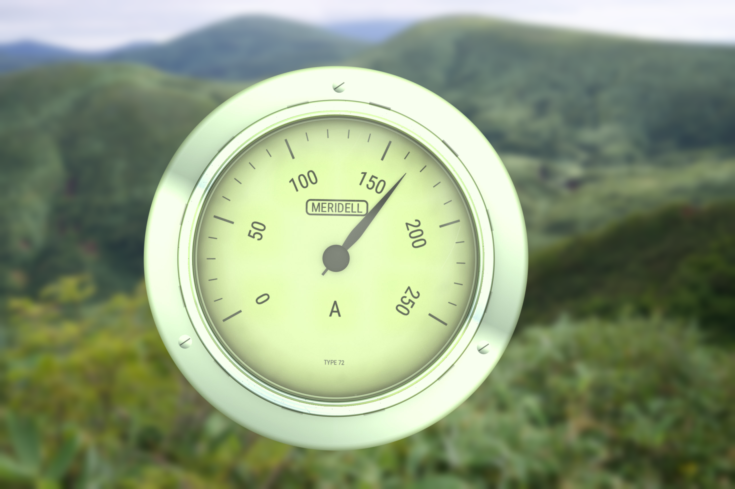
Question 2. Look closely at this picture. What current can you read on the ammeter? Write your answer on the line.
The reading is 165 A
